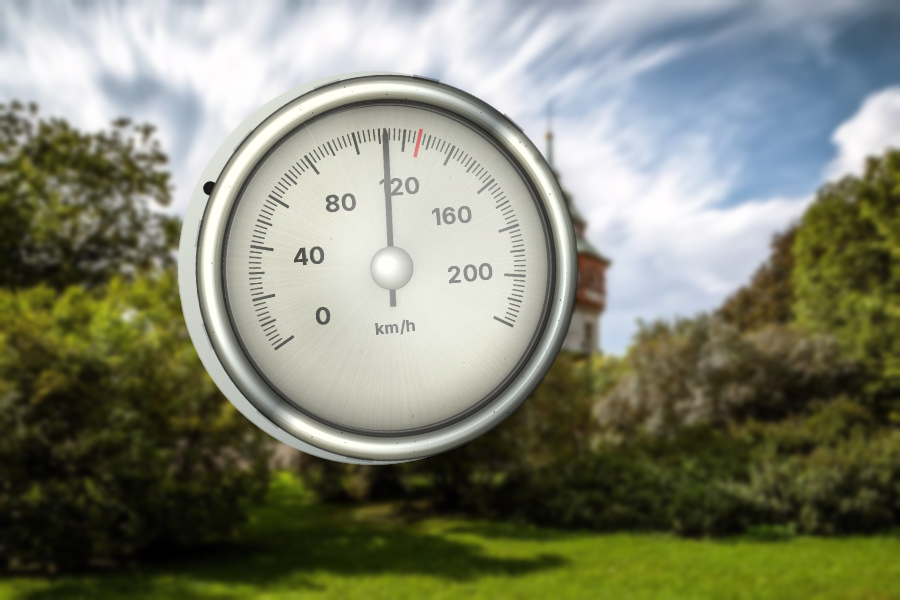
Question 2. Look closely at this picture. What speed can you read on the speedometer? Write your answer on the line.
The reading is 112 km/h
